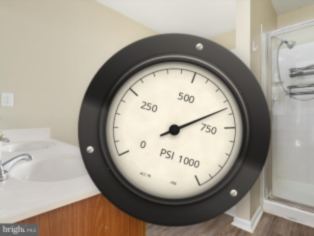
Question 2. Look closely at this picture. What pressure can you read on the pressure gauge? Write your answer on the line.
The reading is 675 psi
